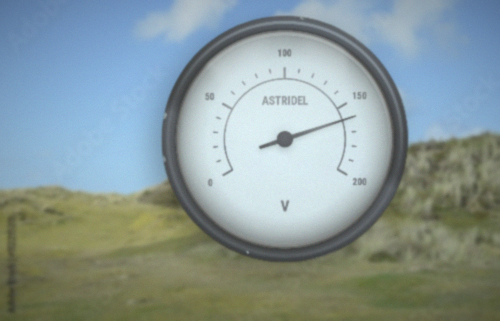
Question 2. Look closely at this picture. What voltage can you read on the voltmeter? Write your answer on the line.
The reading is 160 V
